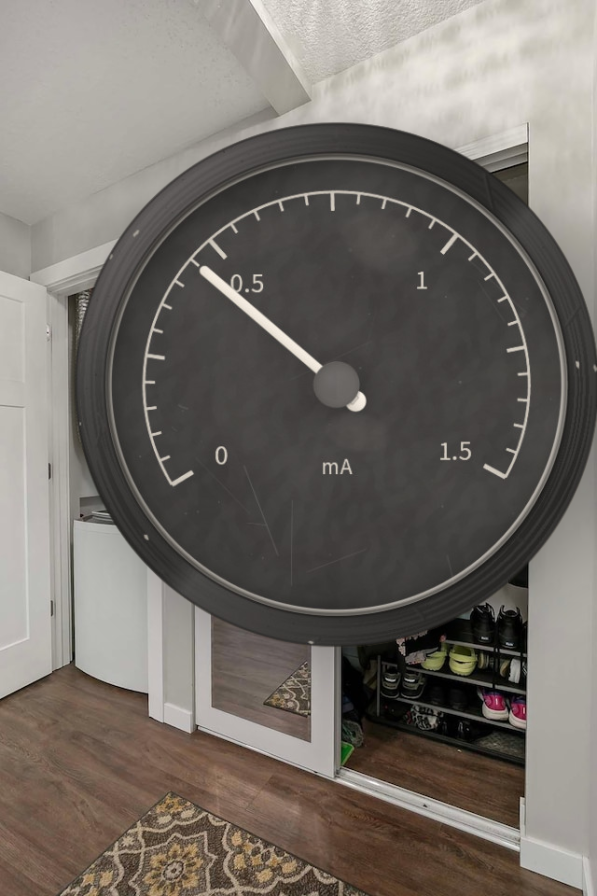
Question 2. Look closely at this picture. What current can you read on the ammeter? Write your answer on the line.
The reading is 0.45 mA
